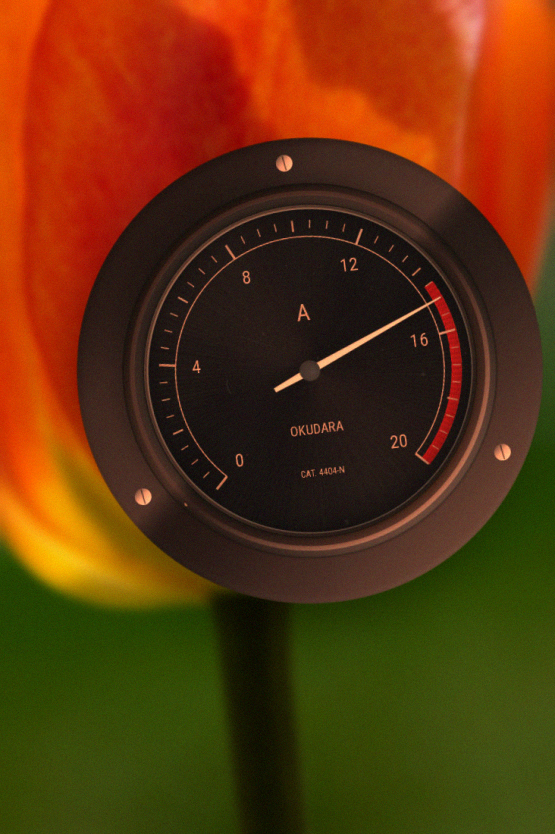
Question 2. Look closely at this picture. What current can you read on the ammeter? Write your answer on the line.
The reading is 15 A
